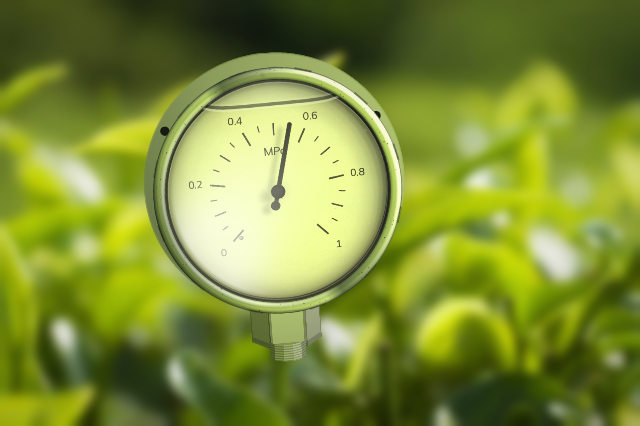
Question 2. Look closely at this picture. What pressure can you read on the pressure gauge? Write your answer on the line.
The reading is 0.55 MPa
